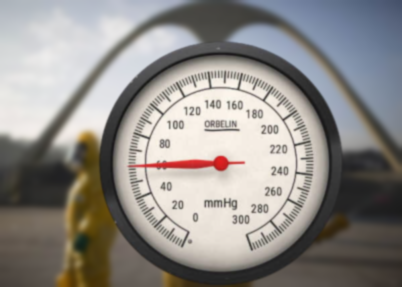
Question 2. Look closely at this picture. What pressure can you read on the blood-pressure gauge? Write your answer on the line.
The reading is 60 mmHg
